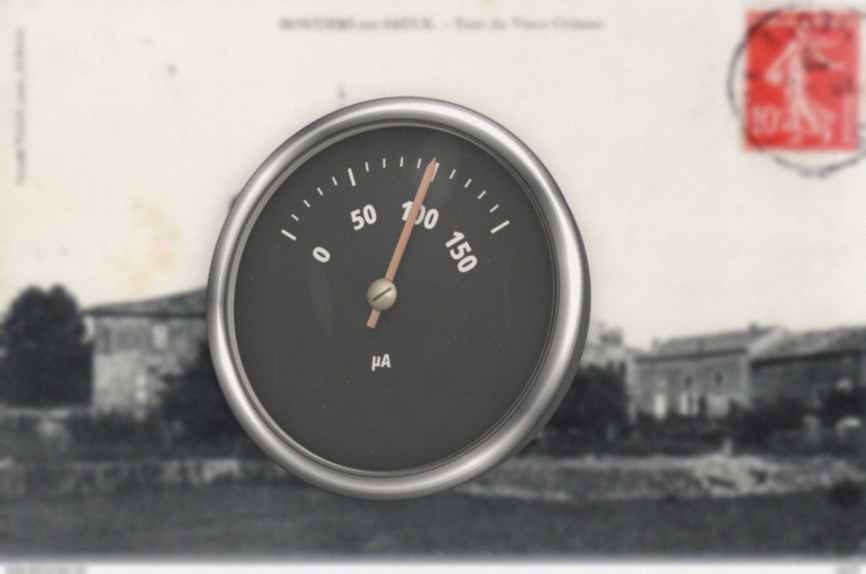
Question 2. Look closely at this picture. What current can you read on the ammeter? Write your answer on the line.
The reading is 100 µA
